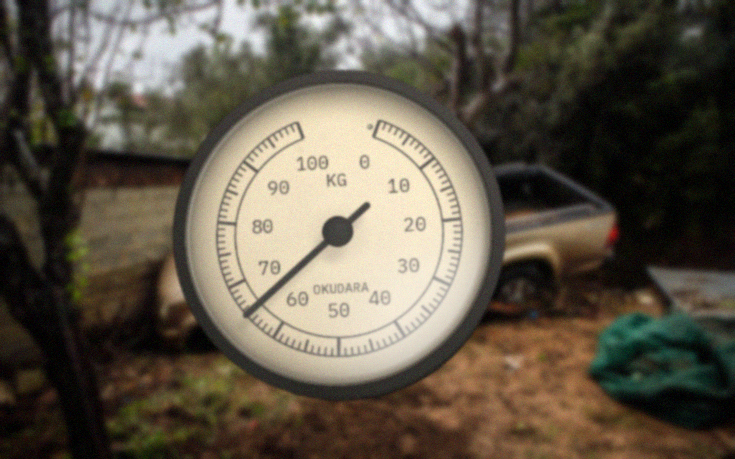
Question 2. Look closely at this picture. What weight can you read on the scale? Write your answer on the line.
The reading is 65 kg
